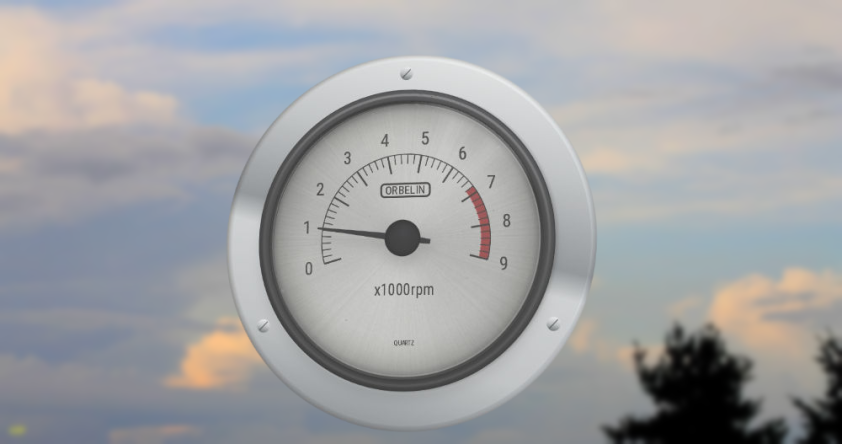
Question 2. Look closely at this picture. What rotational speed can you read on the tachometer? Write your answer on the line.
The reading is 1000 rpm
